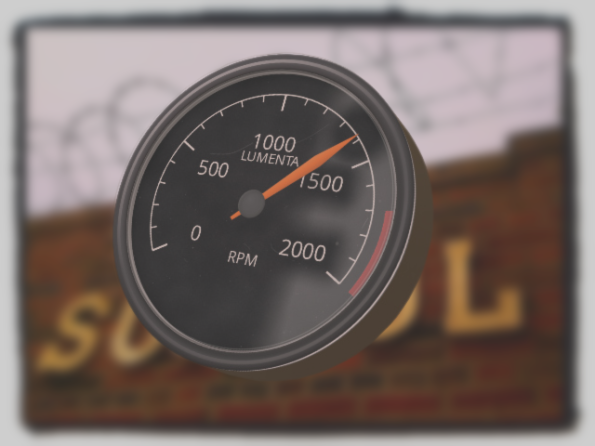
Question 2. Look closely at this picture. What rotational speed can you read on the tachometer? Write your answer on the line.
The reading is 1400 rpm
